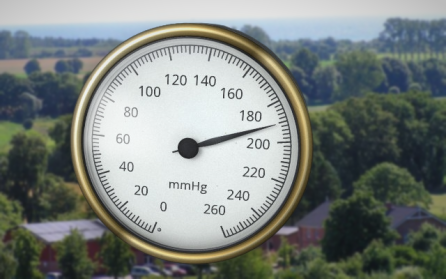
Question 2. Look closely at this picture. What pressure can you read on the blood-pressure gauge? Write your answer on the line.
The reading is 190 mmHg
